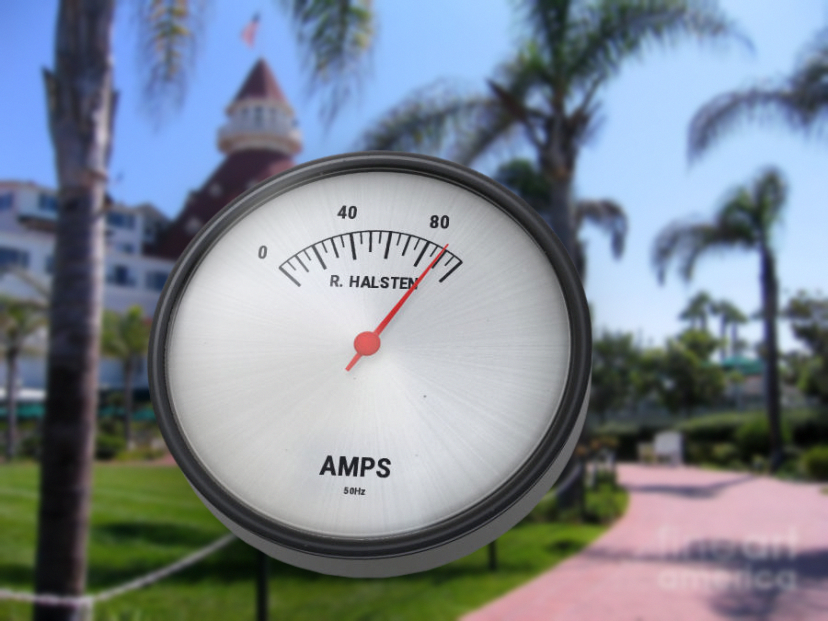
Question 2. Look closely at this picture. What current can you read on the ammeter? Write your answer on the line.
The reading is 90 A
